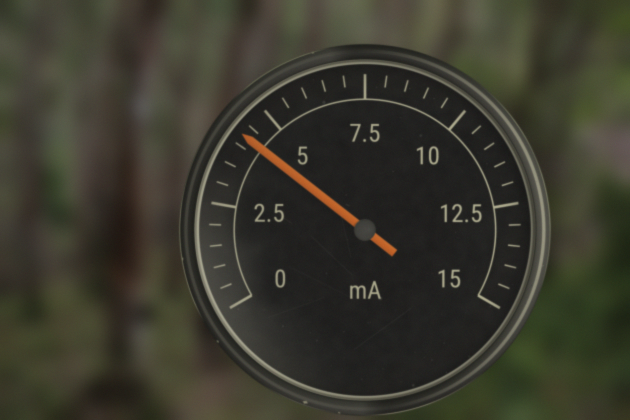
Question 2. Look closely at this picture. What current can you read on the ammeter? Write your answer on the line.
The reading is 4.25 mA
